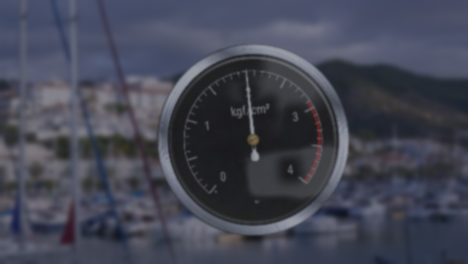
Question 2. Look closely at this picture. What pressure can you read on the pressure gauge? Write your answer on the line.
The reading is 2 kg/cm²
